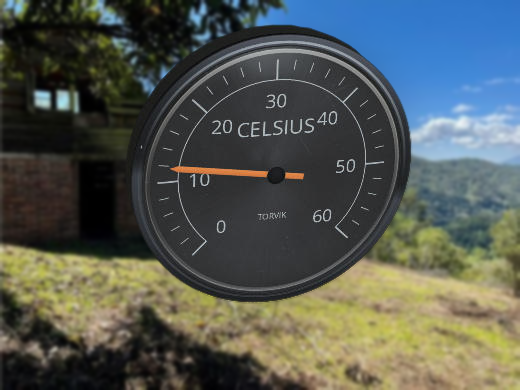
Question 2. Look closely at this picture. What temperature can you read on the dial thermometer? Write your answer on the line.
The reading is 12 °C
